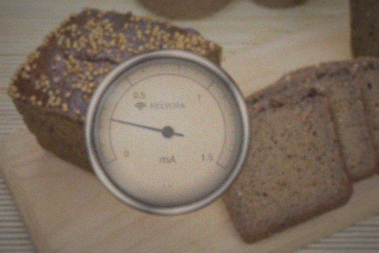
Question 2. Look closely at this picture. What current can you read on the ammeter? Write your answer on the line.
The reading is 0.25 mA
